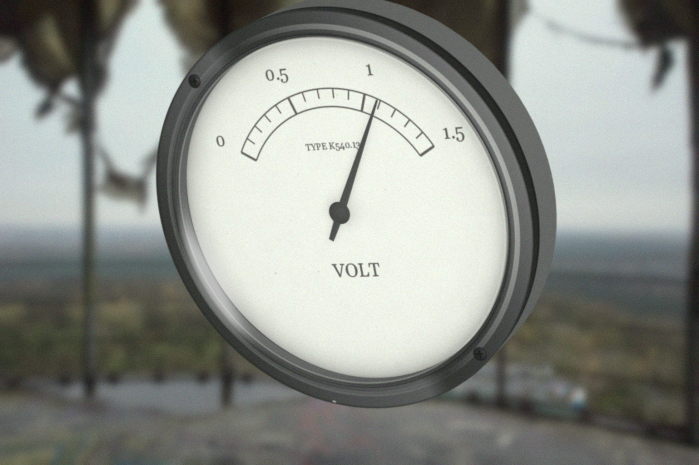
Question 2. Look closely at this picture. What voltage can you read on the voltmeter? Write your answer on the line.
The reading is 1.1 V
